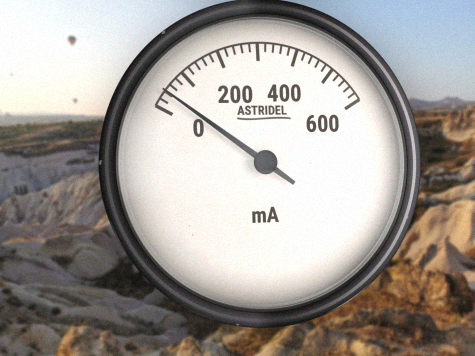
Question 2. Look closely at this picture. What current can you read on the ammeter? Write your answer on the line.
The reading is 40 mA
